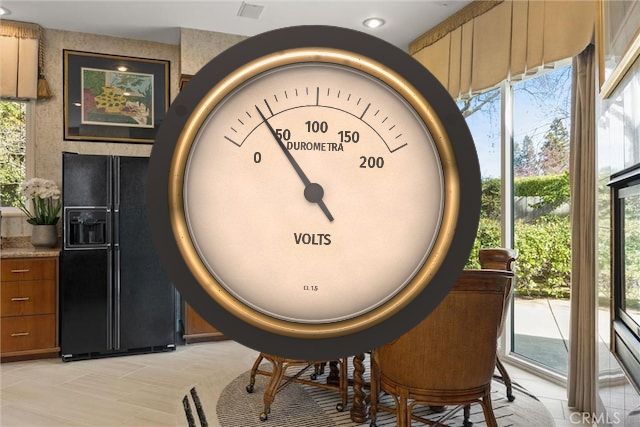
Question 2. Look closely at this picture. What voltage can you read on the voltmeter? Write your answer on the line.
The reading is 40 V
